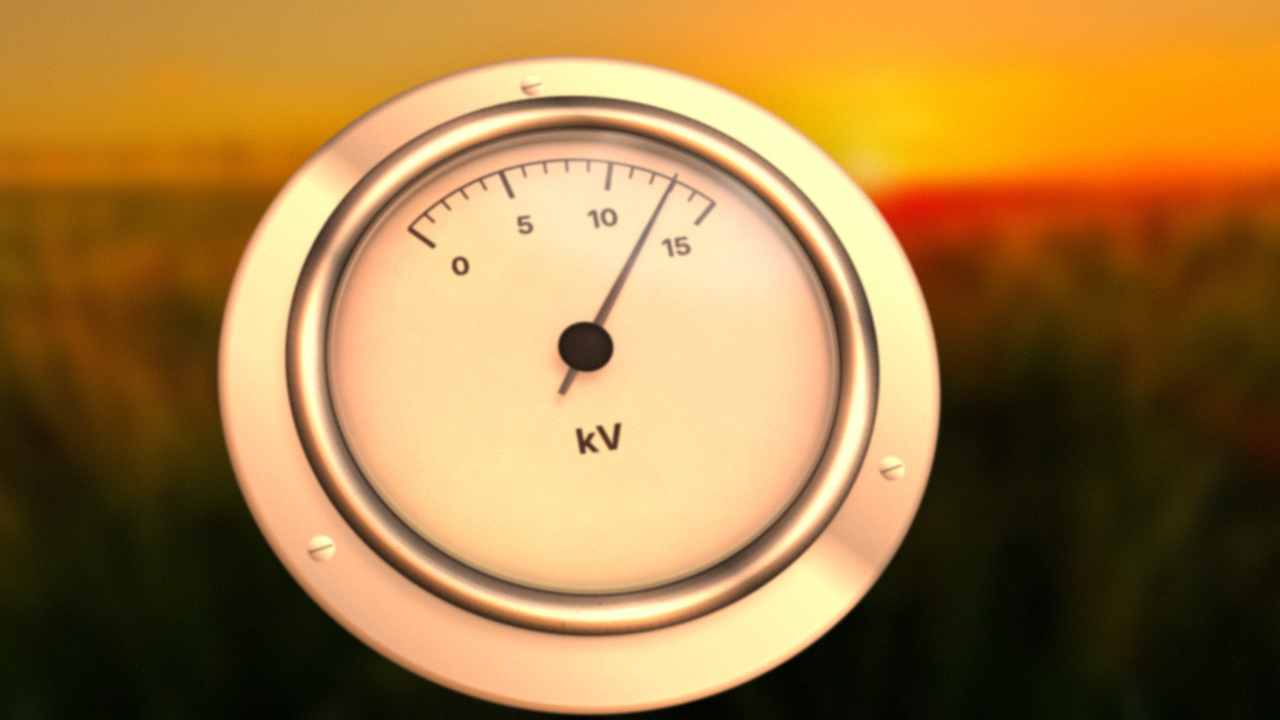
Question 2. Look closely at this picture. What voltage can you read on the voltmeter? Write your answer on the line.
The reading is 13 kV
